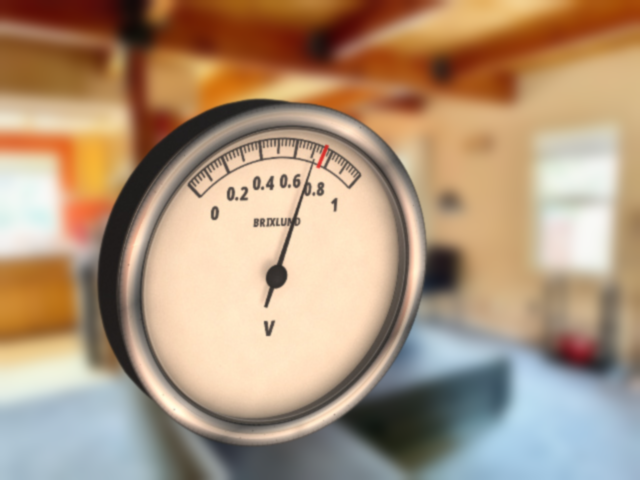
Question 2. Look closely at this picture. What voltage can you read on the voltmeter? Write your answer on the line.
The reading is 0.7 V
